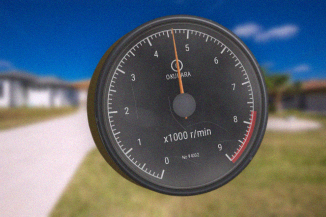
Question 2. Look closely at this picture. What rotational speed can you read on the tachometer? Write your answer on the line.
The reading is 4600 rpm
